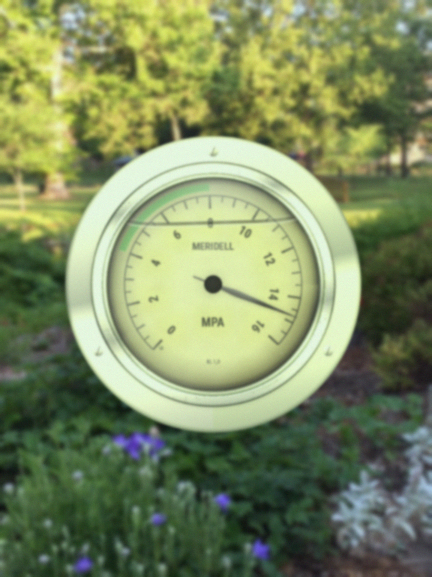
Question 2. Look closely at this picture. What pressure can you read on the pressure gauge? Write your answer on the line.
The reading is 14.75 MPa
